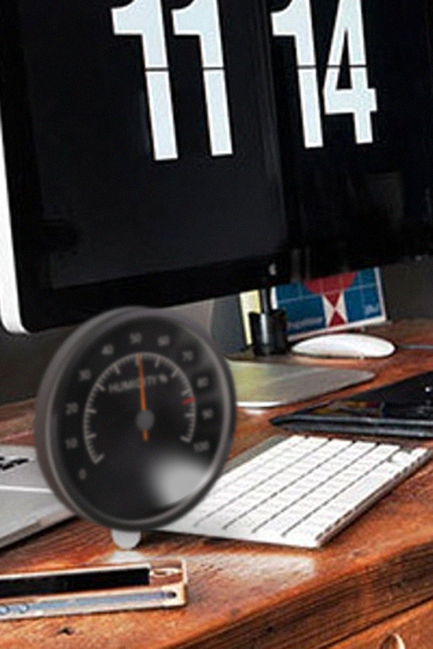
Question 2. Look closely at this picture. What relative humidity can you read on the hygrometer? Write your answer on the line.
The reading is 50 %
